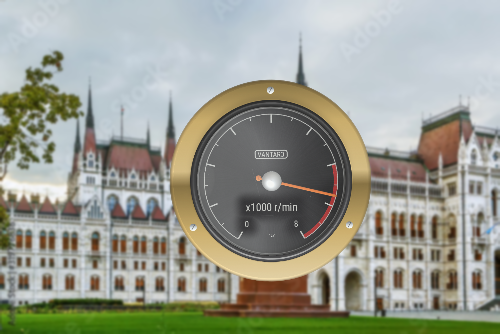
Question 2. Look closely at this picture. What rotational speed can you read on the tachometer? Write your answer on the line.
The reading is 6750 rpm
